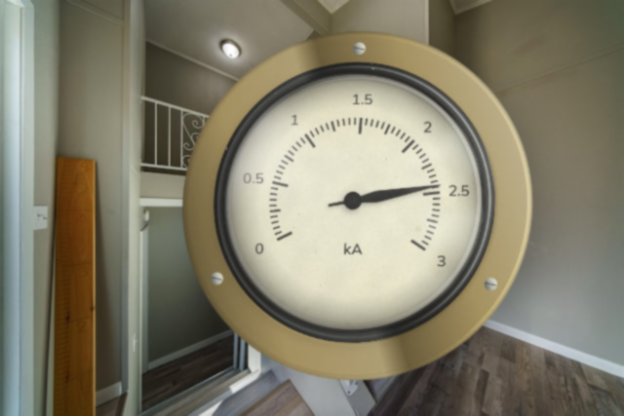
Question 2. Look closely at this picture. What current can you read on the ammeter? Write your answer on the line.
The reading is 2.45 kA
